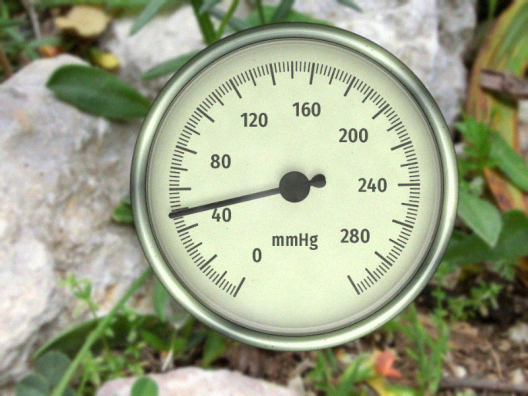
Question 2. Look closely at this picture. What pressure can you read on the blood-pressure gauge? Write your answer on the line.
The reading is 48 mmHg
